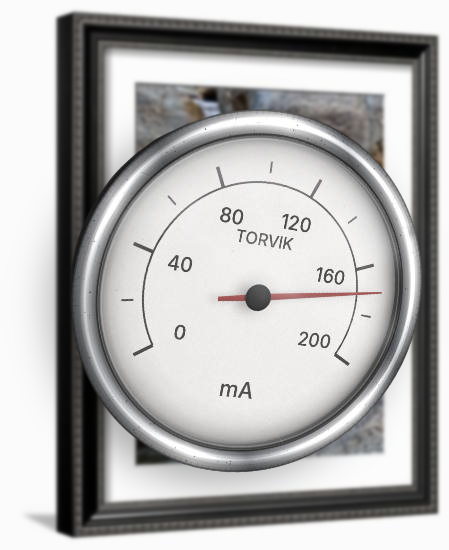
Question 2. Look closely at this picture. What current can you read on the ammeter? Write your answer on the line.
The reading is 170 mA
